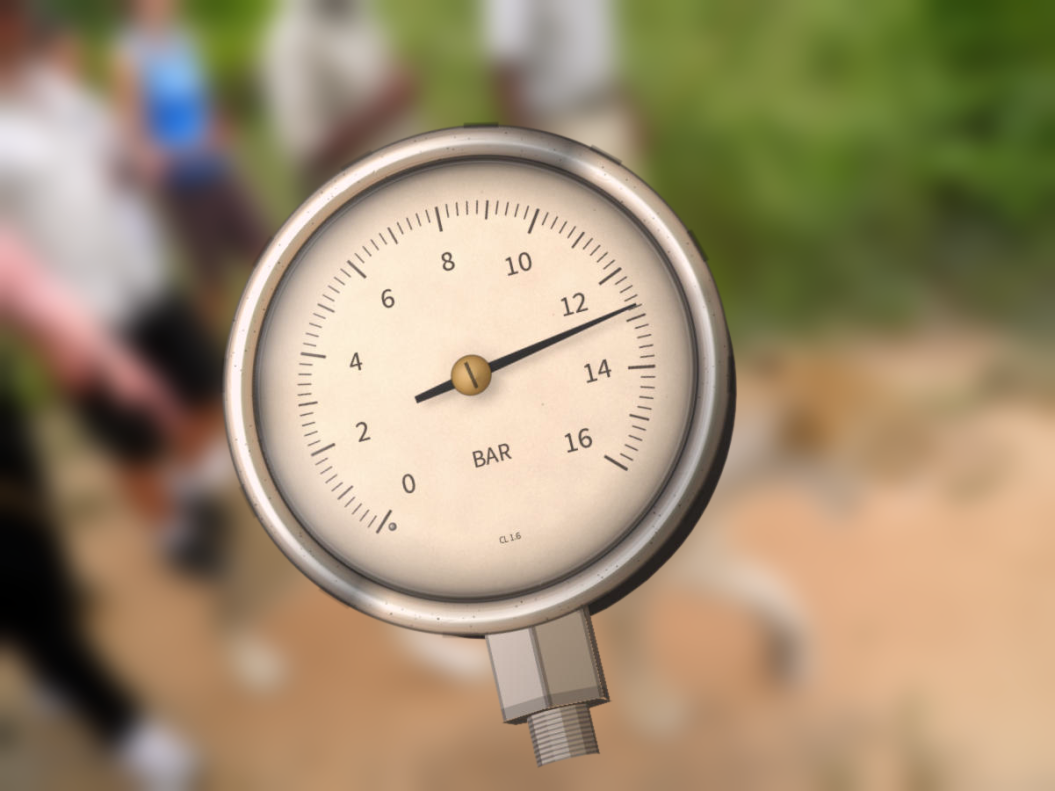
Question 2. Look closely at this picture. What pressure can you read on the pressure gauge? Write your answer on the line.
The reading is 12.8 bar
